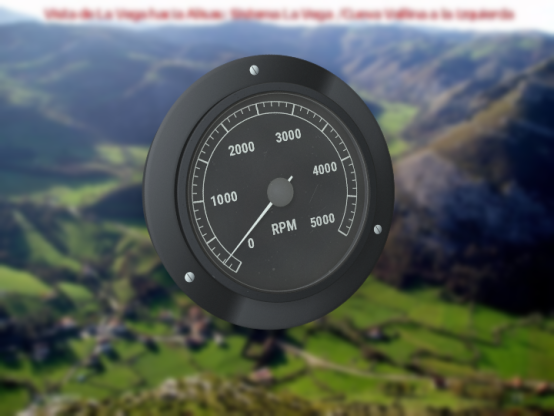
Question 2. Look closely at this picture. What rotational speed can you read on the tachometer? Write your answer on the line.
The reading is 200 rpm
